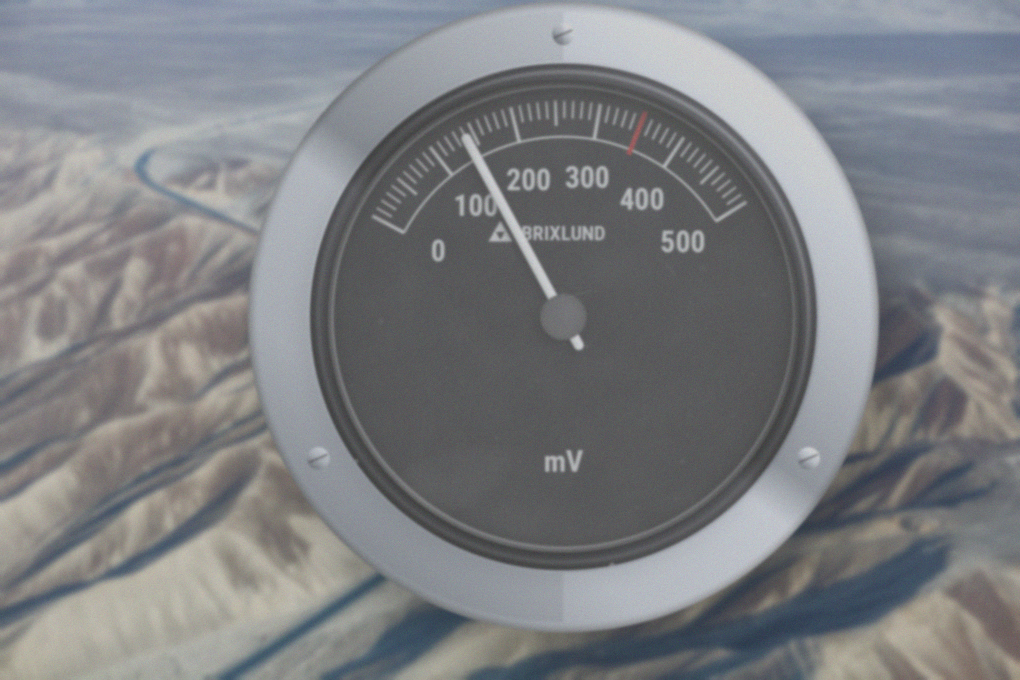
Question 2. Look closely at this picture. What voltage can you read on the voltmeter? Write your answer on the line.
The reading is 140 mV
